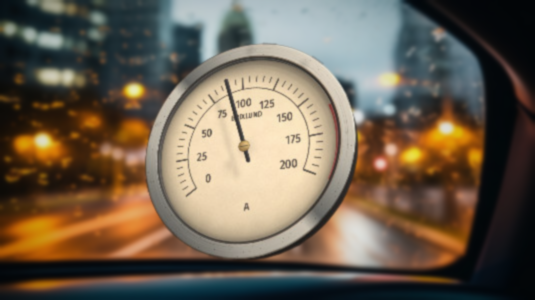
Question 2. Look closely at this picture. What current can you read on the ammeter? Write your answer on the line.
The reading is 90 A
